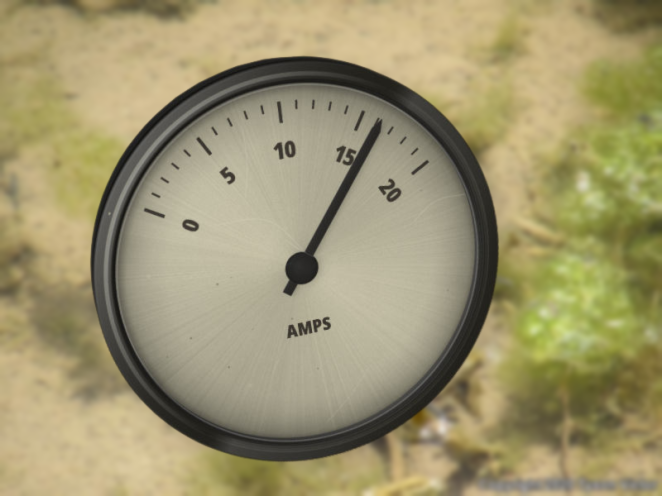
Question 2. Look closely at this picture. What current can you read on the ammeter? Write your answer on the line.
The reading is 16 A
